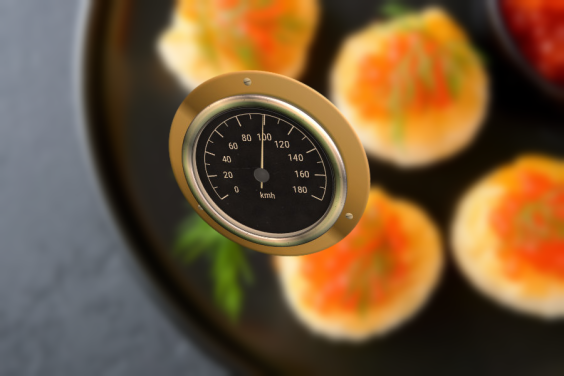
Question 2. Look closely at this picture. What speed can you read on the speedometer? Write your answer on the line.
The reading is 100 km/h
